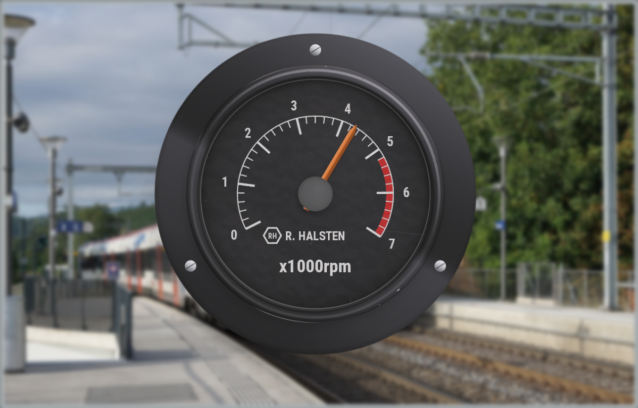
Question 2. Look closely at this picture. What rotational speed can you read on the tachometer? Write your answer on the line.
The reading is 4300 rpm
